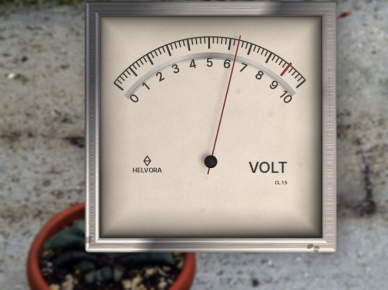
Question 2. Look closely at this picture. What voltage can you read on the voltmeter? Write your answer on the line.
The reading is 6.4 V
